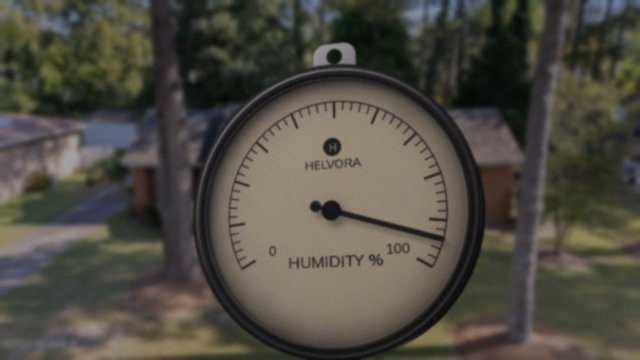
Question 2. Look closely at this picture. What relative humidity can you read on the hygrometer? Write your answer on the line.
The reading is 94 %
